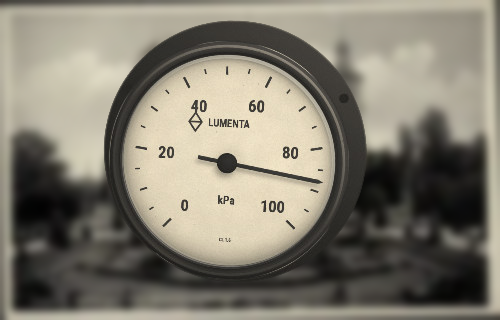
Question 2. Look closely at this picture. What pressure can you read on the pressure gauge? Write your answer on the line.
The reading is 87.5 kPa
